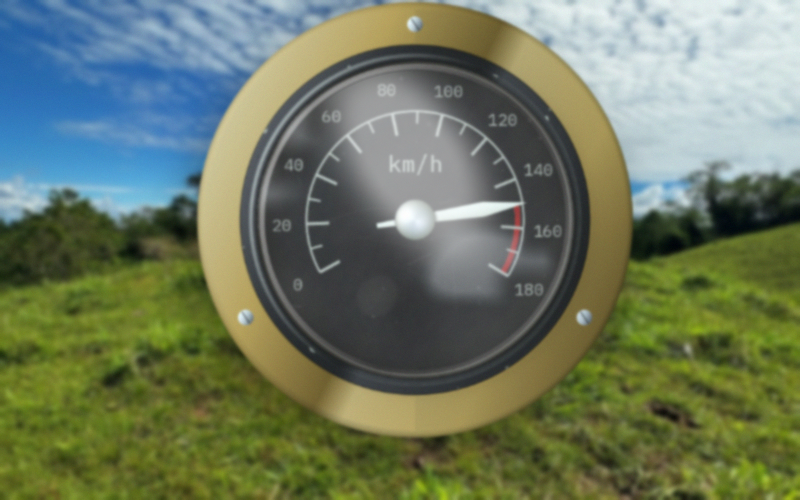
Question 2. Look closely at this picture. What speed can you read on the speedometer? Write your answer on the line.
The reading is 150 km/h
